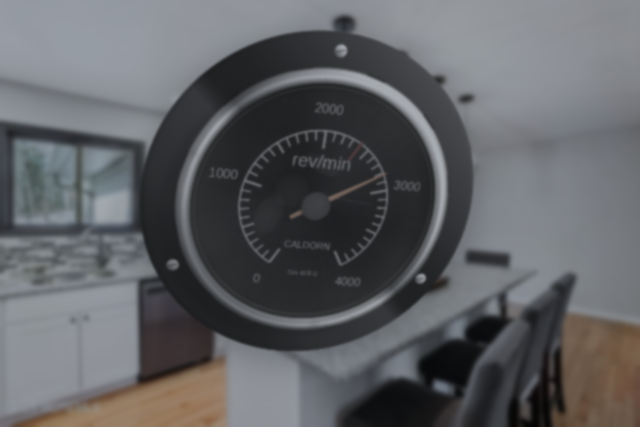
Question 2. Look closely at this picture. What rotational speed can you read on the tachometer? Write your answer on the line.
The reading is 2800 rpm
